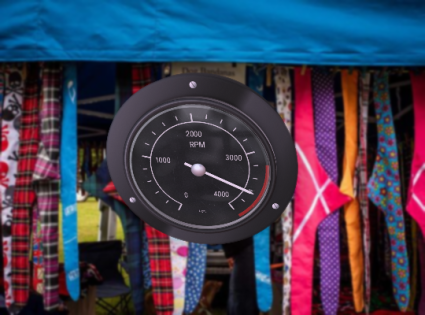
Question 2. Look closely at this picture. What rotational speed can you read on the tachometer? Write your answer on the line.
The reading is 3600 rpm
